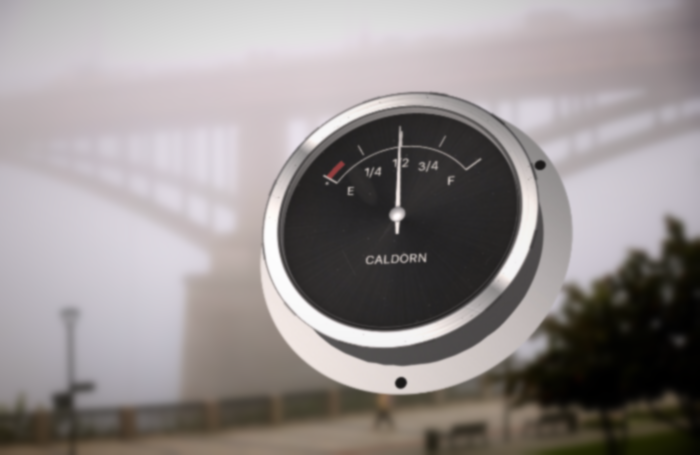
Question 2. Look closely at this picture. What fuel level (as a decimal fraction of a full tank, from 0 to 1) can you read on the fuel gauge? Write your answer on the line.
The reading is 0.5
